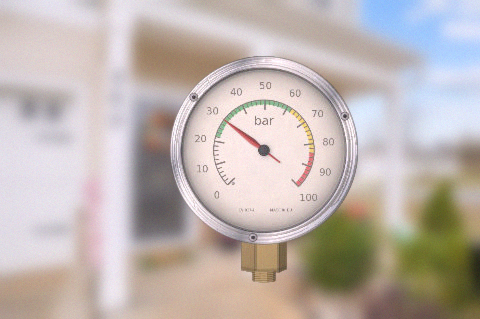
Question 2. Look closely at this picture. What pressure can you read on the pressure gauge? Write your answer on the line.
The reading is 30 bar
